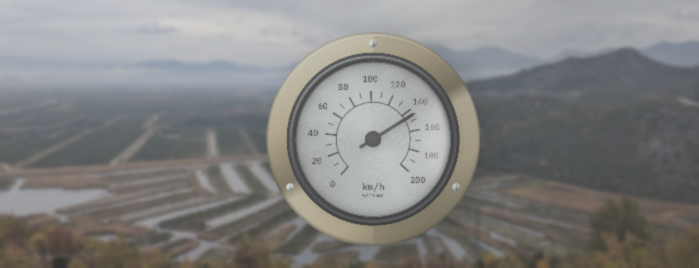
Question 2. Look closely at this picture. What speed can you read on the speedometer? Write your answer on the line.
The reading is 145 km/h
